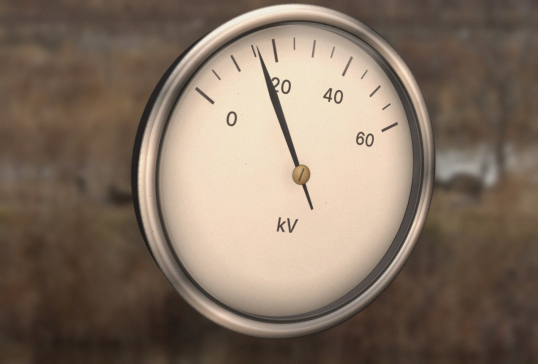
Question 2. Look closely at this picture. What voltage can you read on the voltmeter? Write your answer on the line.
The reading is 15 kV
